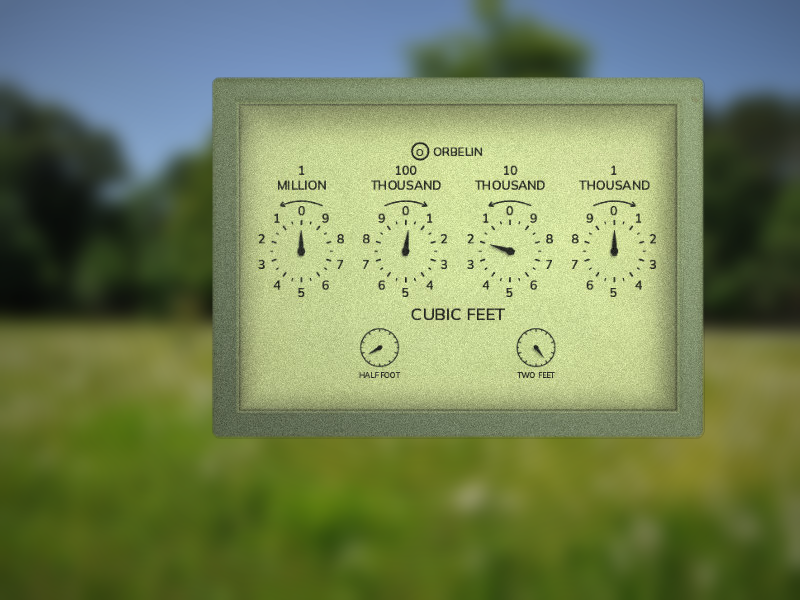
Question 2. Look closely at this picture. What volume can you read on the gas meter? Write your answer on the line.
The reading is 2000 ft³
